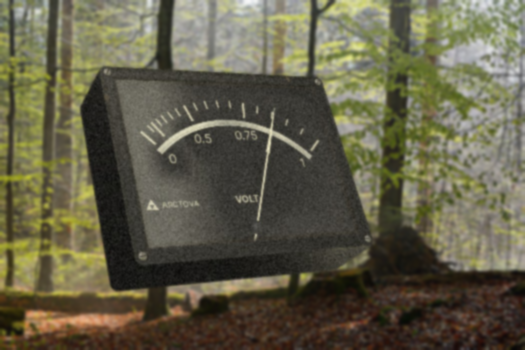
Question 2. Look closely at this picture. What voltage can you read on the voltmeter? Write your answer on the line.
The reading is 0.85 V
